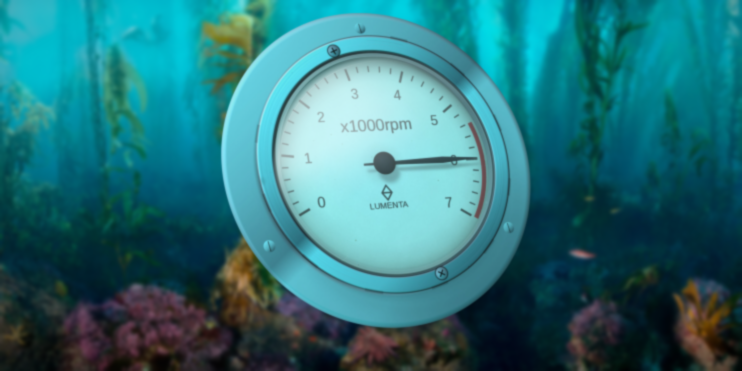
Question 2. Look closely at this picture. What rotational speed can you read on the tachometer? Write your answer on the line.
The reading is 6000 rpm
